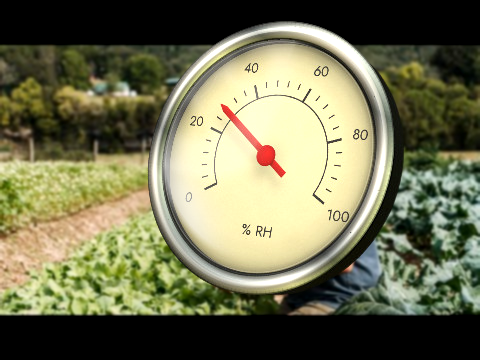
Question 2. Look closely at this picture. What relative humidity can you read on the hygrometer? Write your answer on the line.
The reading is 28 %
